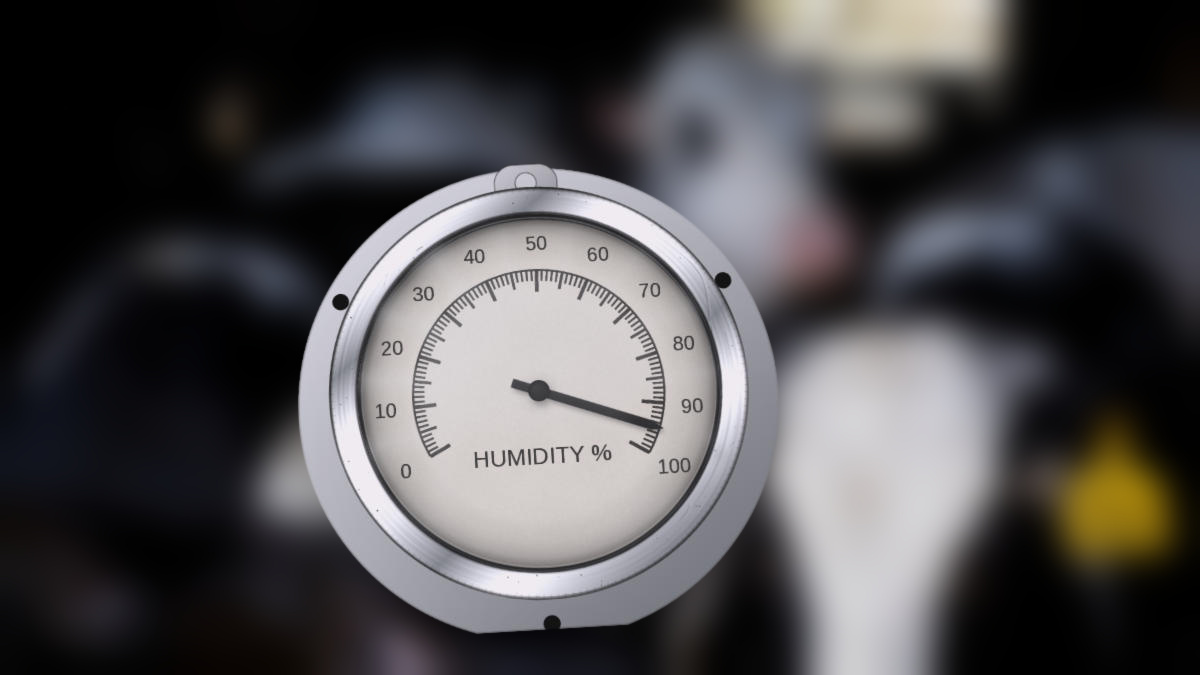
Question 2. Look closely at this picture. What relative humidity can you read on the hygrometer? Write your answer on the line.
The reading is 95 %
